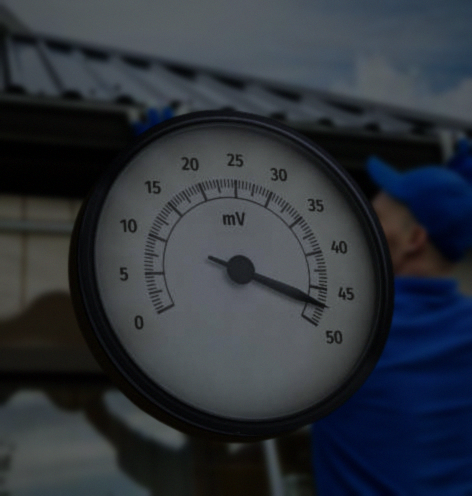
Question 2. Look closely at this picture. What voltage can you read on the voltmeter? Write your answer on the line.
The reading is 47.5 mV
